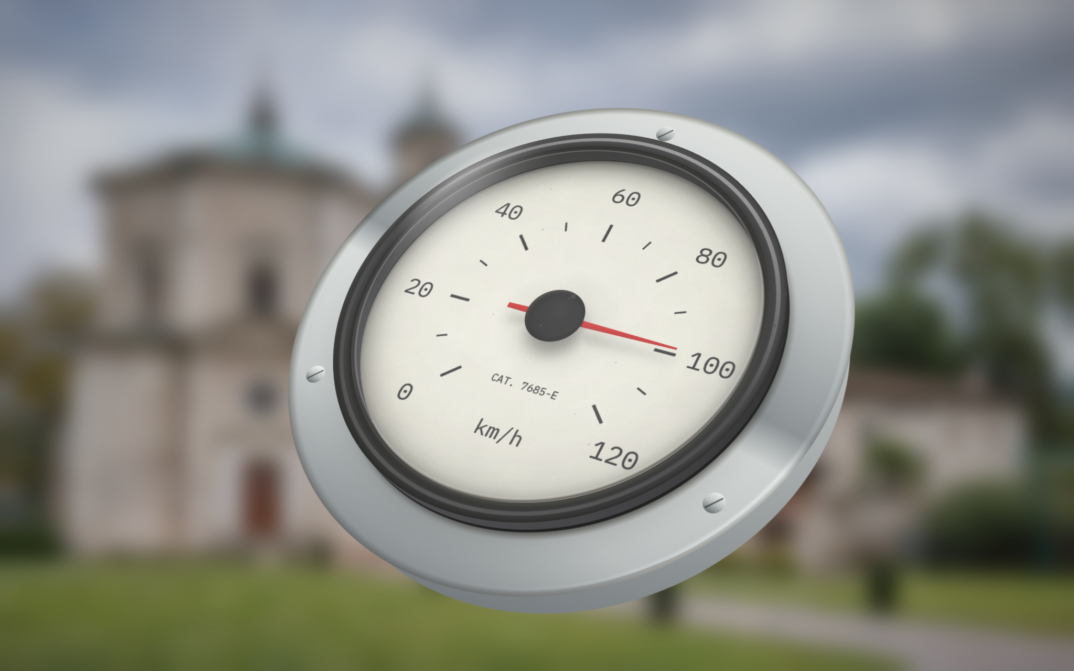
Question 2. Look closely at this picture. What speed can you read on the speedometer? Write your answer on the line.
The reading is 100 km/h
